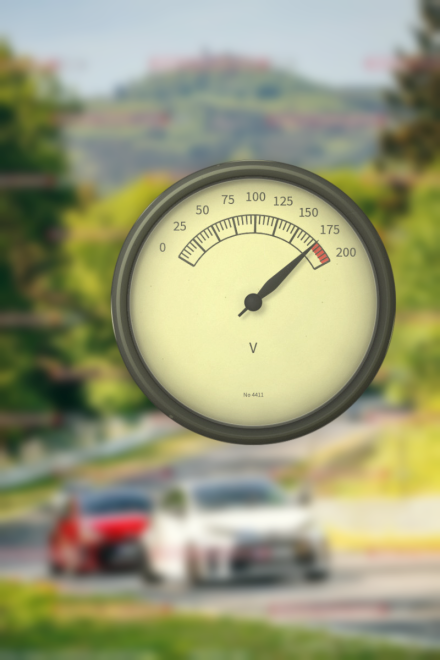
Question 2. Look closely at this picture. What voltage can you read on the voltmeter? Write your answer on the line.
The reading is 175 V
